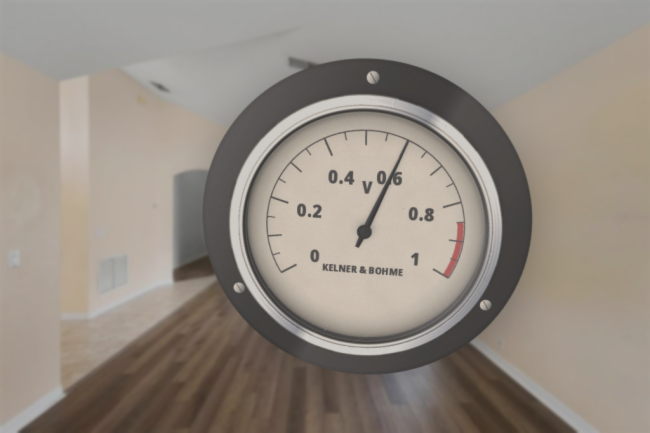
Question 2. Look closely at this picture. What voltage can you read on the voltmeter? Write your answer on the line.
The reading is 0.6 V
